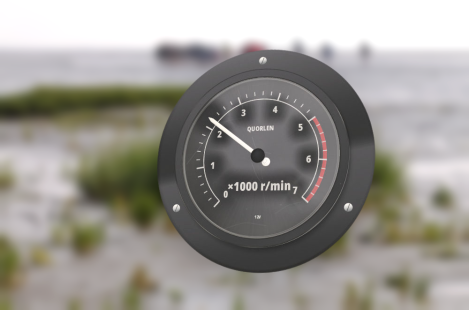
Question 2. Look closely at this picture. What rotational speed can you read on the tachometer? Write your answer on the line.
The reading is 2200 rpm
